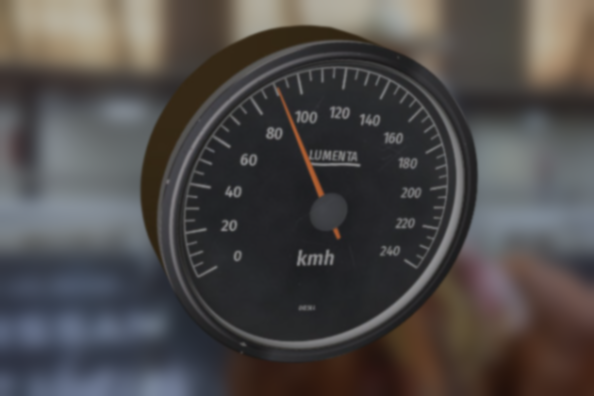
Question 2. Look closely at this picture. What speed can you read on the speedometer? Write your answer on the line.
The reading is 90 km/h
